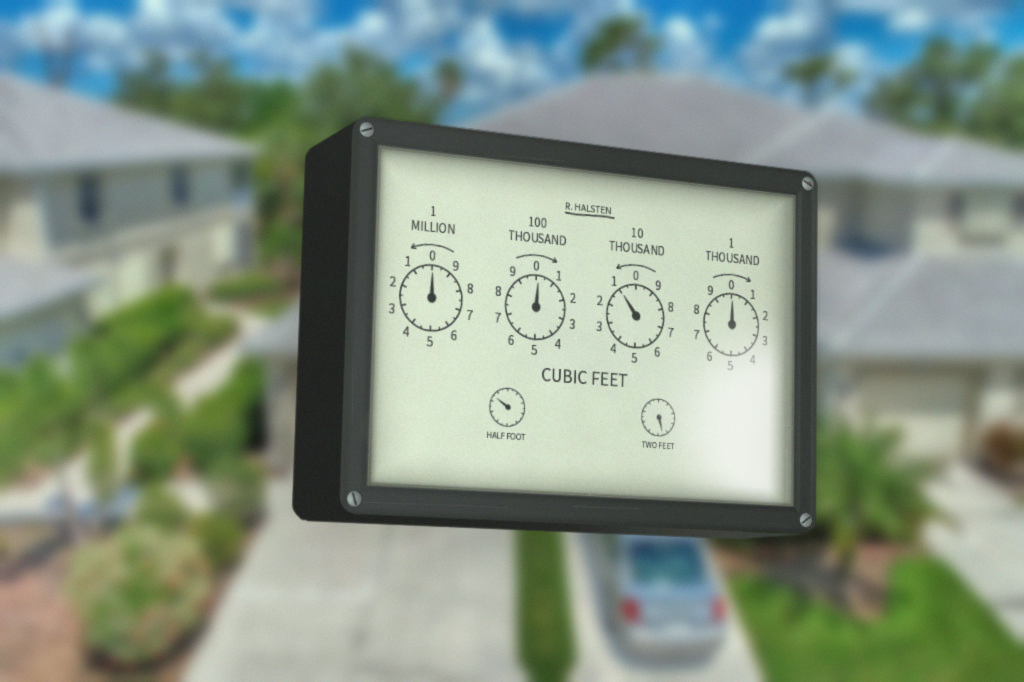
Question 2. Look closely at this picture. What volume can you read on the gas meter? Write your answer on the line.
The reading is 1000 ft³
